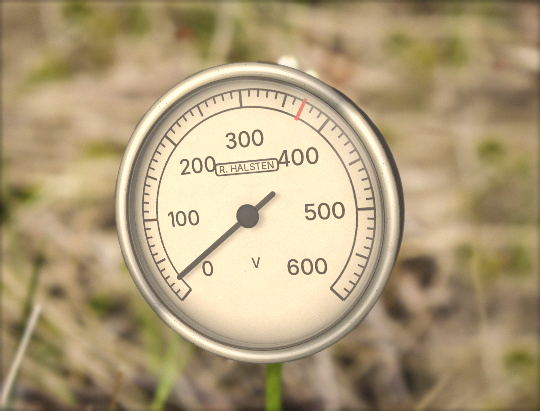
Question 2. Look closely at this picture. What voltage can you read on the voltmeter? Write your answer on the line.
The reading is 20 V
